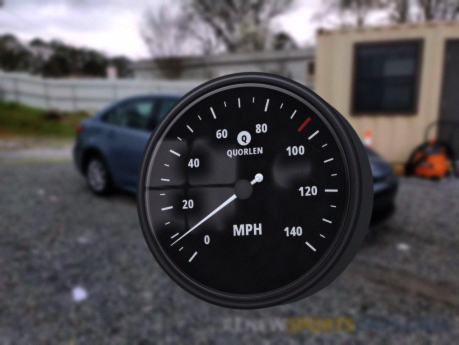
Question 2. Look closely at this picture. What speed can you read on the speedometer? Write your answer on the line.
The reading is 7.5 mph
